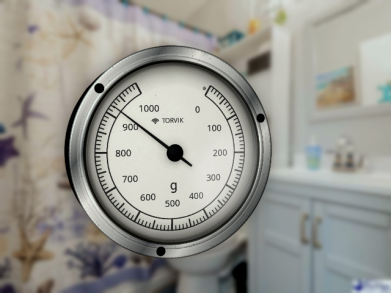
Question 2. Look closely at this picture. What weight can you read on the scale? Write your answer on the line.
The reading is 920 g
